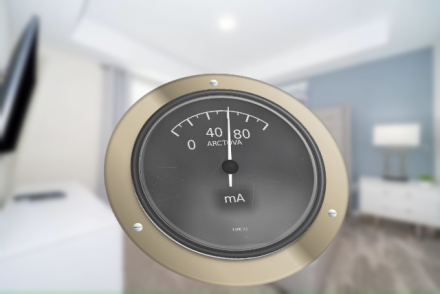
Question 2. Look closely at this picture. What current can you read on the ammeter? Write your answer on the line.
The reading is 60 mA
